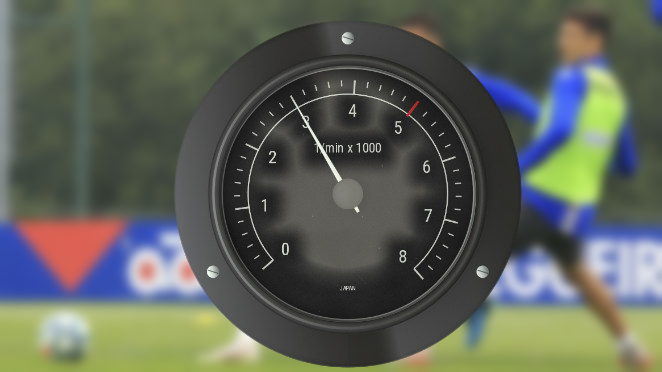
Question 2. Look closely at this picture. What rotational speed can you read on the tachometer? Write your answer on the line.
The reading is 3000 rpm
